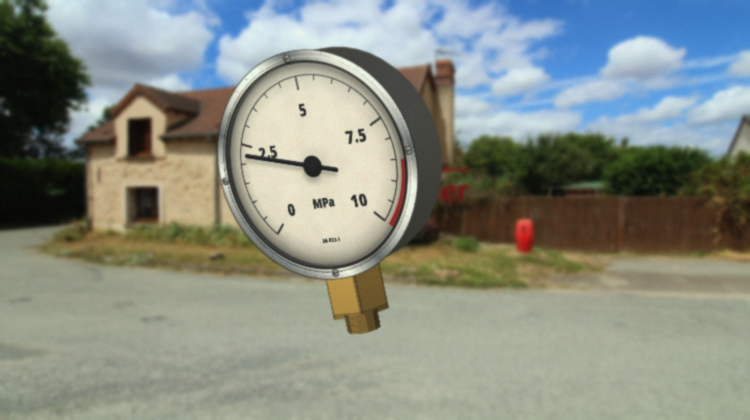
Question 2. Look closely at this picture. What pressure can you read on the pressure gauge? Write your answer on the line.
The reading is 2.25 MPa
